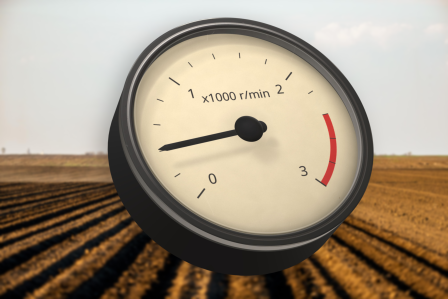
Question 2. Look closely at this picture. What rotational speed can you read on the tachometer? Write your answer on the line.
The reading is 400 rpm
